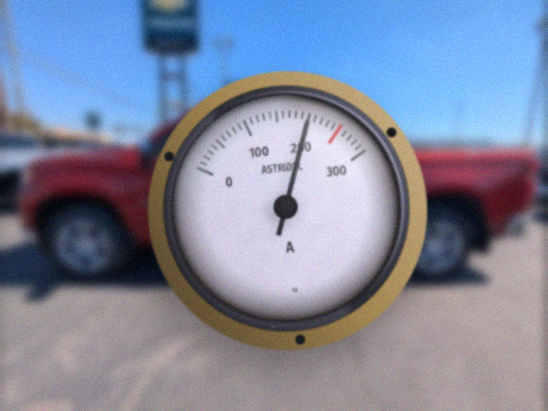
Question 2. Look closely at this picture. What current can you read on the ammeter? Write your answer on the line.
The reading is 200 A
